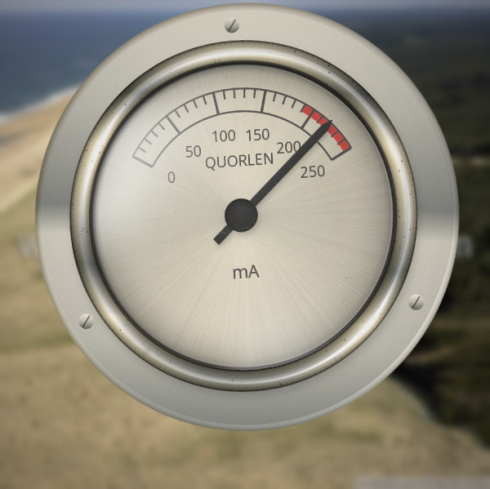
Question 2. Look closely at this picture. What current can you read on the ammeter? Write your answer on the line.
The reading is 220 mA
